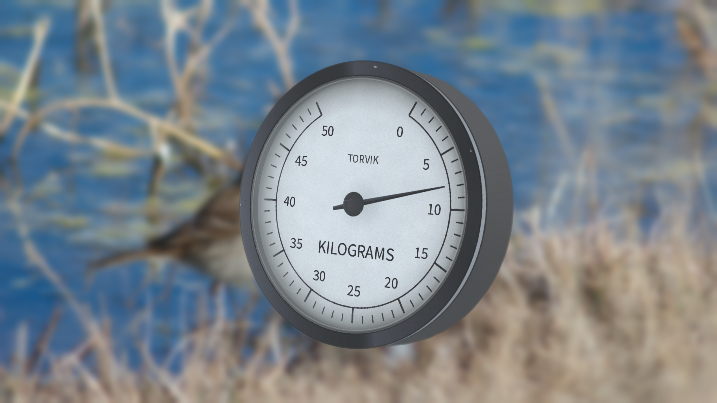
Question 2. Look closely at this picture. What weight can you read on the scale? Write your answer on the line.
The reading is 8 kg
